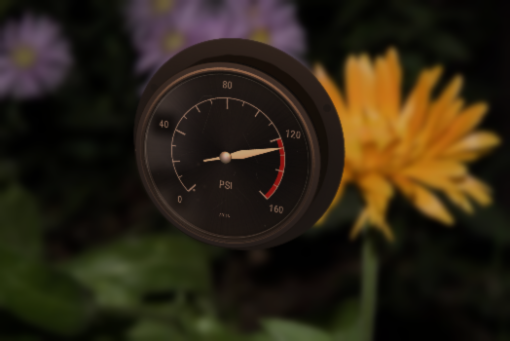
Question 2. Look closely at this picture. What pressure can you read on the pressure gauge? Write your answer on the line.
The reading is 125 psi
